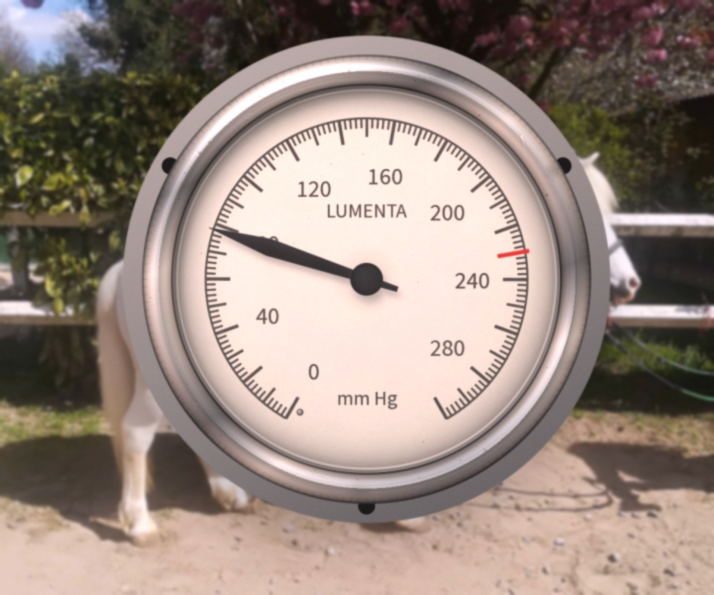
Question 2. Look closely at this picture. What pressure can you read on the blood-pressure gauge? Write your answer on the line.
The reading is 78 mmHg
